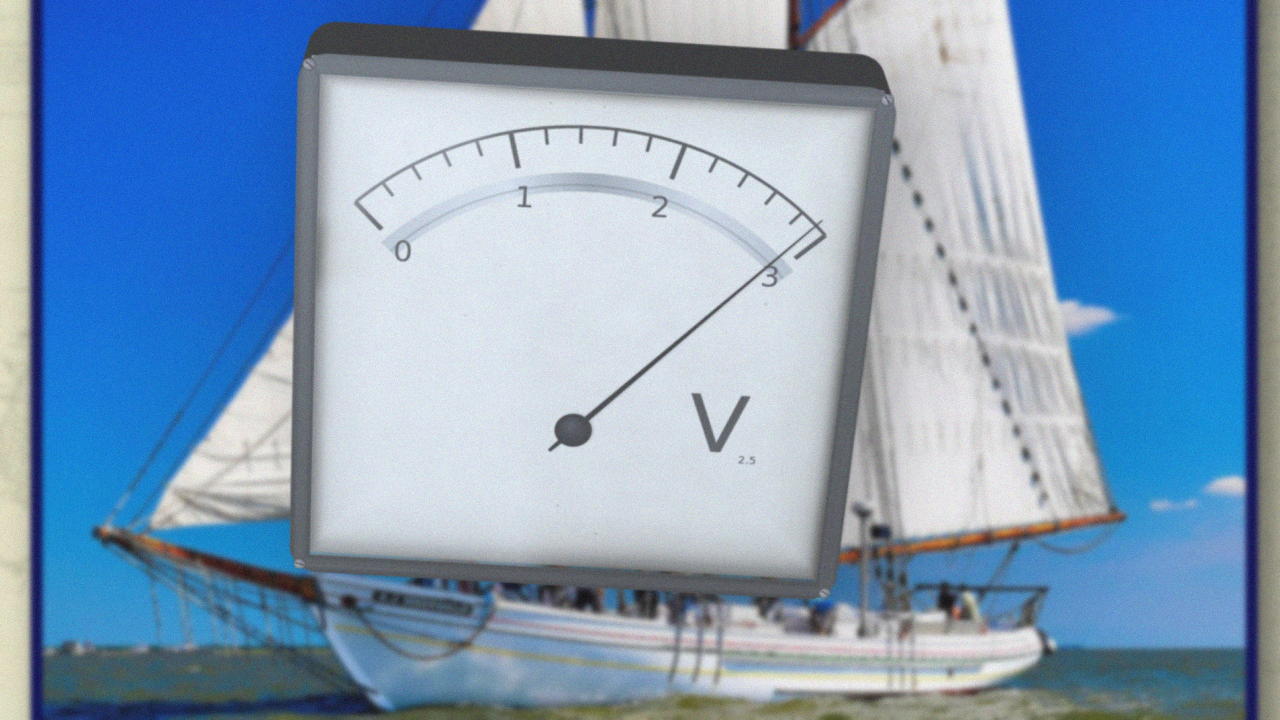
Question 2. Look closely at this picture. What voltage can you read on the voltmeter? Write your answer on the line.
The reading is 2.9 V
